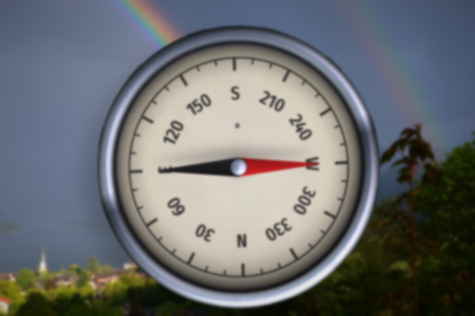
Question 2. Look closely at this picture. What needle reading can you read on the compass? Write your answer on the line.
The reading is 270 °
